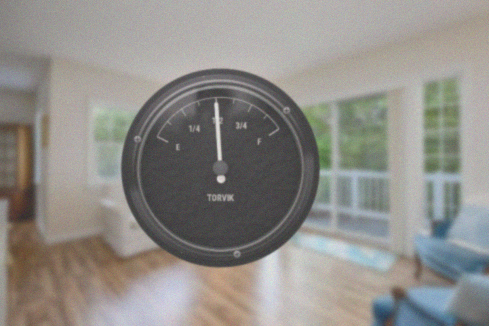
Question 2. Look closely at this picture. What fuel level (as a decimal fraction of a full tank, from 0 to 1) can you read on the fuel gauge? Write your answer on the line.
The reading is 0.5
